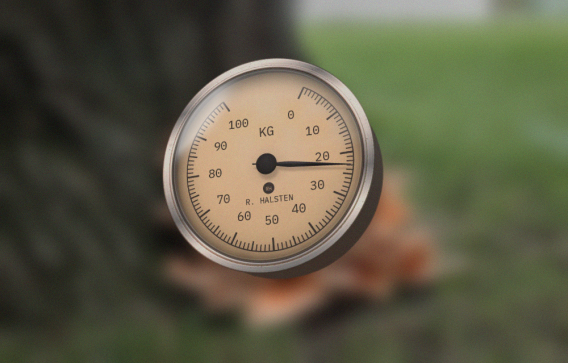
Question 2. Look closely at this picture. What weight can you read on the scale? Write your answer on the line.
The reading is 23 kg
